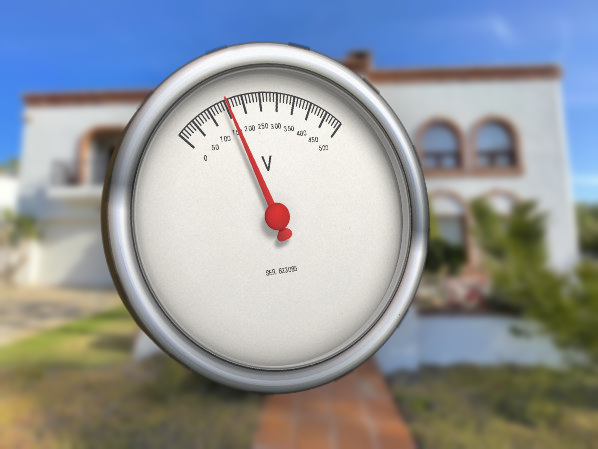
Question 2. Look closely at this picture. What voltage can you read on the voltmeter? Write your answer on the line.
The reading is 150 V
